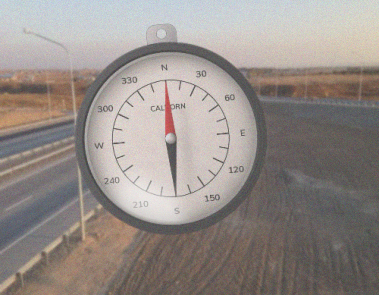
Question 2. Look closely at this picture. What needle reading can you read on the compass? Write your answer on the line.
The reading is 0 °
